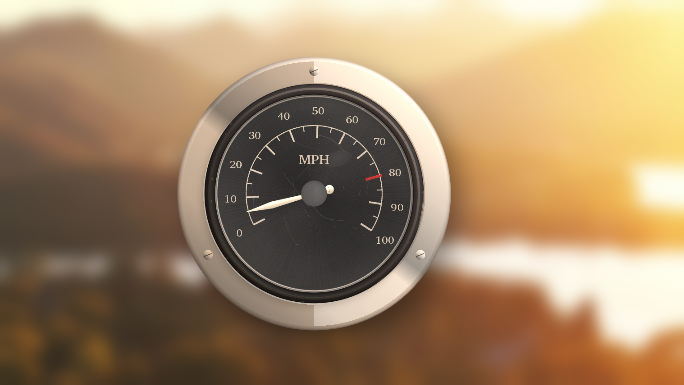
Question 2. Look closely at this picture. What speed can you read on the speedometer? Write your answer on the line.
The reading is 5 mph
